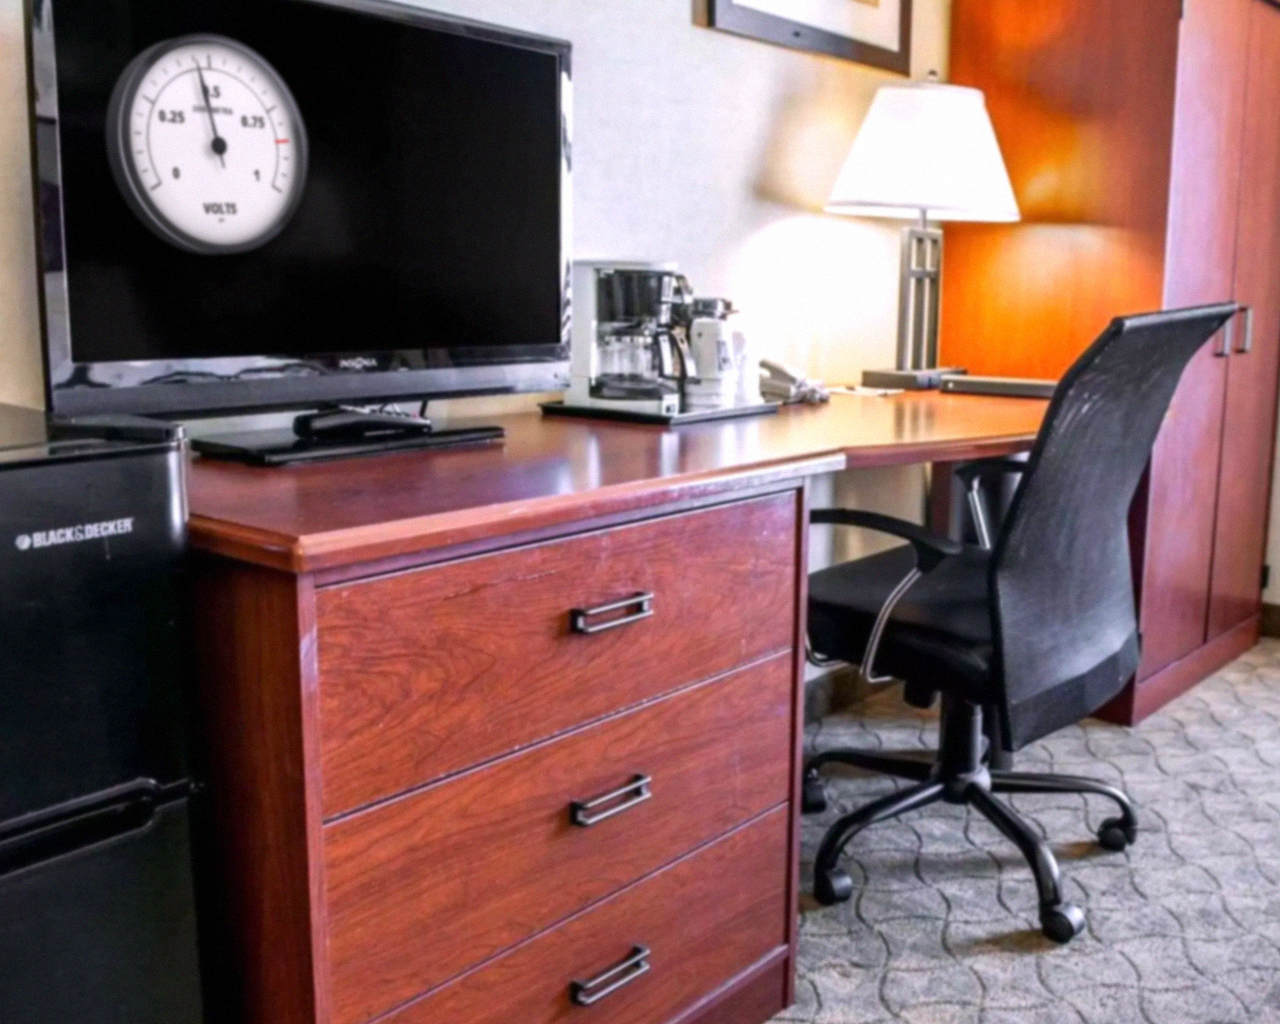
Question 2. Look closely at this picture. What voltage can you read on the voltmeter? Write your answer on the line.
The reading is 0.45 V
